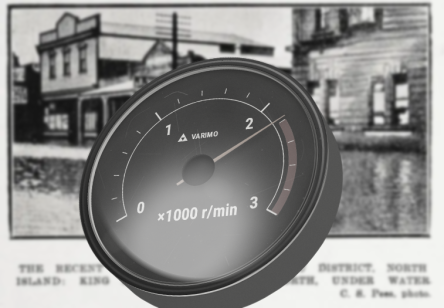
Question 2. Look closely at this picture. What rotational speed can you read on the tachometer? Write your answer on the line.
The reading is 2200 rpm
